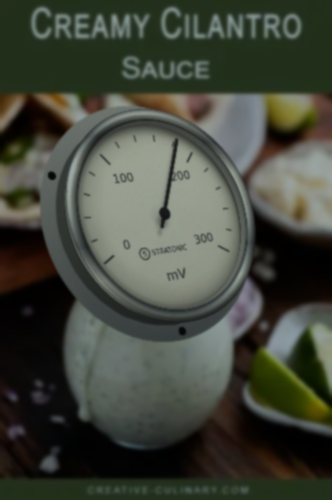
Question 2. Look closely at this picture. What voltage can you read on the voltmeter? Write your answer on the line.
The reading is 180 mV
